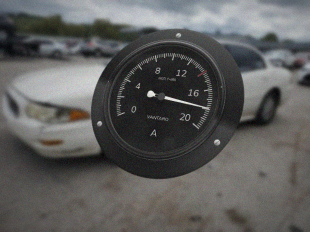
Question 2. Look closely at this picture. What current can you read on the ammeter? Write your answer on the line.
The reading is 18 A
